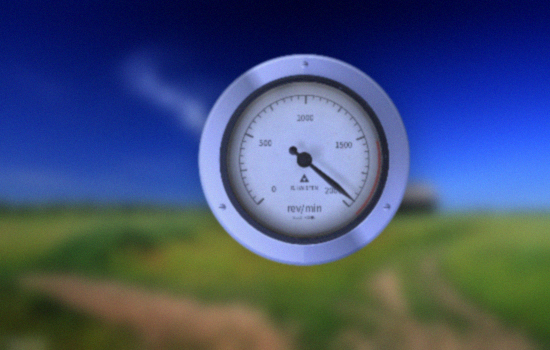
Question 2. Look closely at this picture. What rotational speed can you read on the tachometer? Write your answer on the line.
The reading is 1950 rpm
